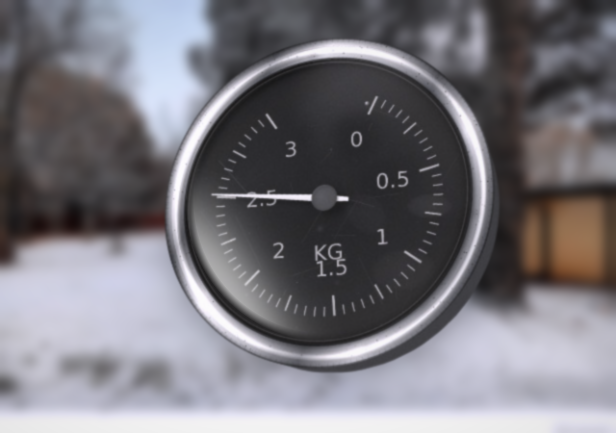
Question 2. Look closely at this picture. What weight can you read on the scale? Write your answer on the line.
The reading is 2.5 kg
